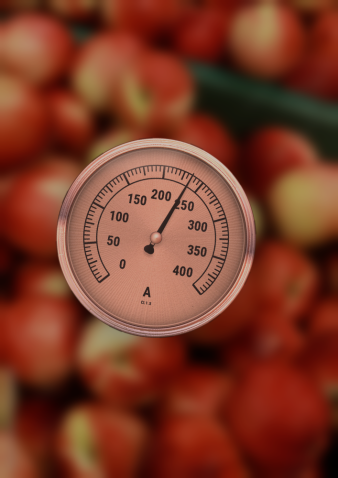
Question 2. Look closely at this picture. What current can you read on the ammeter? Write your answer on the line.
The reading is 235 A
